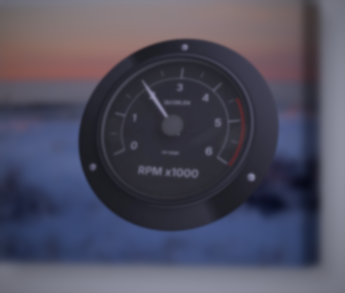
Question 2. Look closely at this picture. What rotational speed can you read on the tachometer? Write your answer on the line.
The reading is 2000 rpm
